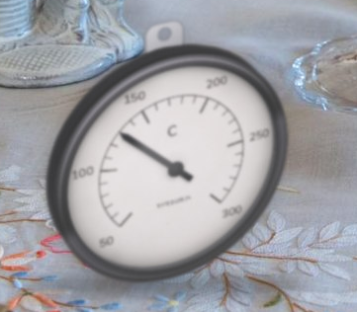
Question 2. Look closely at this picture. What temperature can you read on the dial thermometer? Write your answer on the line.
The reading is 130 °C
